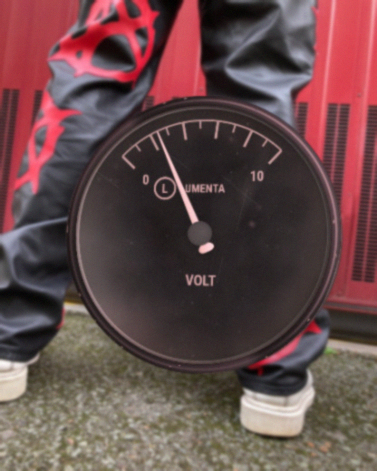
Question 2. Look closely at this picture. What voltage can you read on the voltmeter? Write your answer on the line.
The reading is 2.5 V
